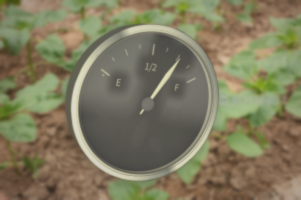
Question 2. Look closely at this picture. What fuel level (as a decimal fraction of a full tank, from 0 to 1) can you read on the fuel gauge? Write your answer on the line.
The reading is 0.75
